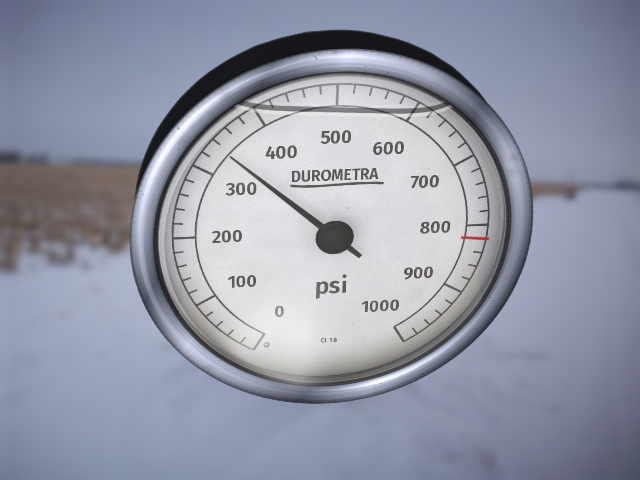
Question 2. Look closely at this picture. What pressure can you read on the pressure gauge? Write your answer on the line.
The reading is 340 psi
